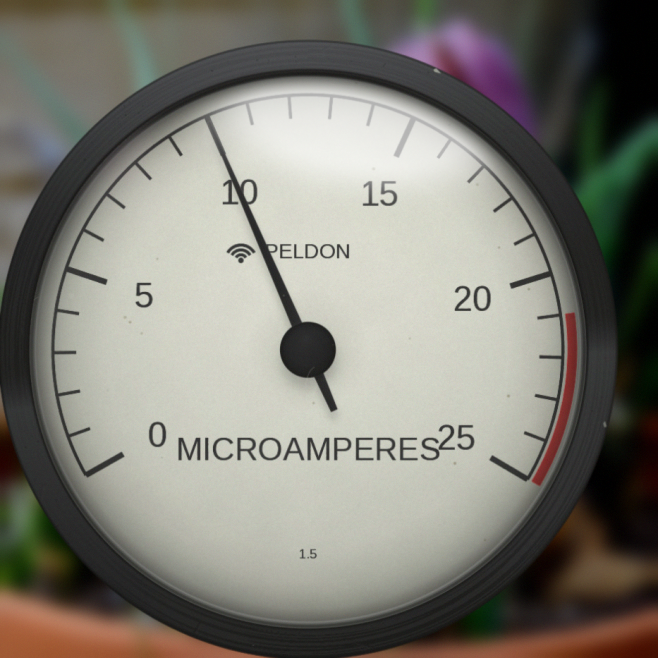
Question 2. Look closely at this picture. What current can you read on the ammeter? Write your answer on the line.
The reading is 10 µA
